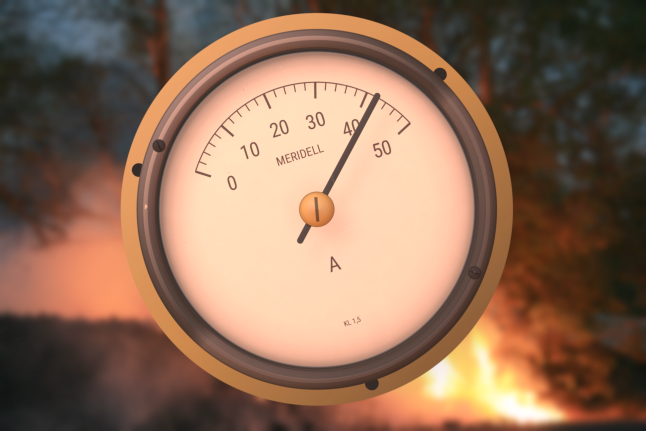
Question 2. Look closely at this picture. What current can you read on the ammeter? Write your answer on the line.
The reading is 42 A
